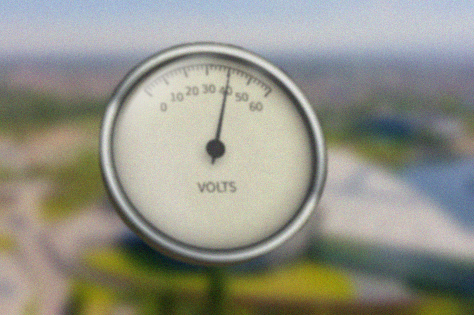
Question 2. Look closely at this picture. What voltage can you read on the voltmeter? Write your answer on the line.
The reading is 40 V
